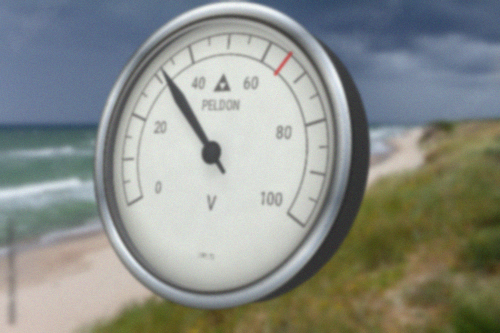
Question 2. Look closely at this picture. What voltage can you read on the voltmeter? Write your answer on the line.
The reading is 32.5 V
